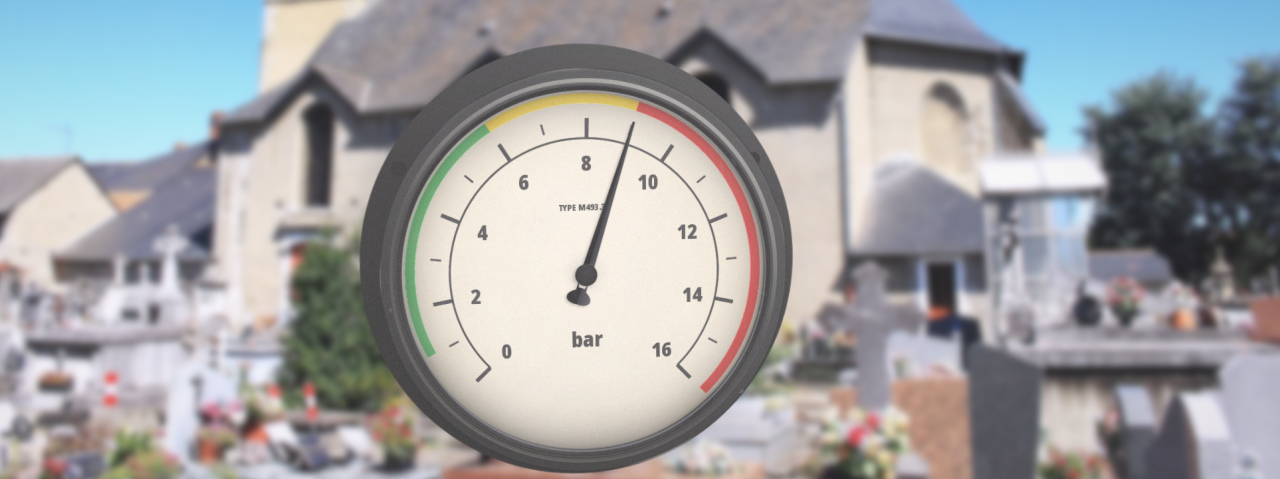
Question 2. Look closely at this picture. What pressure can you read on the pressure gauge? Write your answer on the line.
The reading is 9 bar
